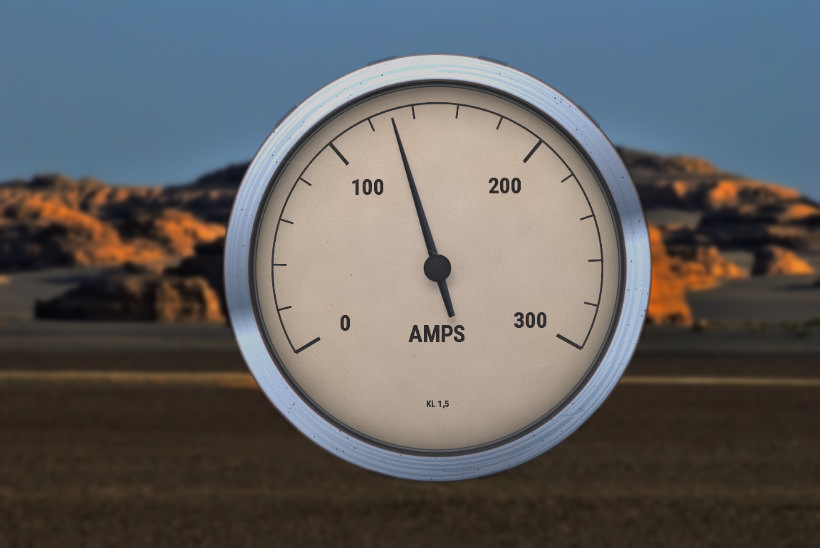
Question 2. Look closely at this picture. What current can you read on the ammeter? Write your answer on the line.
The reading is 130 A
